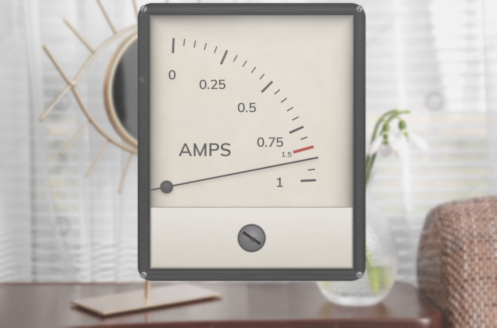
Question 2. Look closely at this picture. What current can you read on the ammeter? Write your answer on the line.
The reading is 0.9 A
